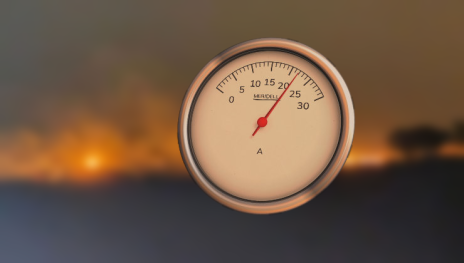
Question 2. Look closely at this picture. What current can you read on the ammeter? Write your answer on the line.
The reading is 22 A
